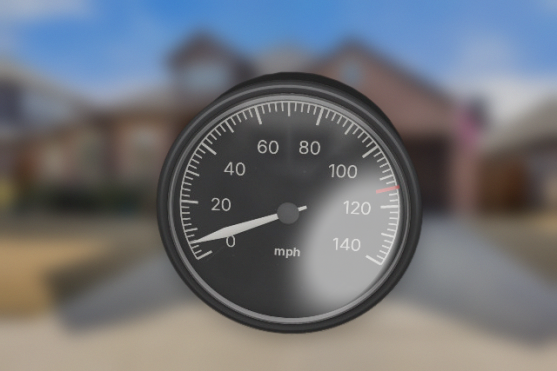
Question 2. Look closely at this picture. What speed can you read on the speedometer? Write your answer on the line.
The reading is 6 mph
